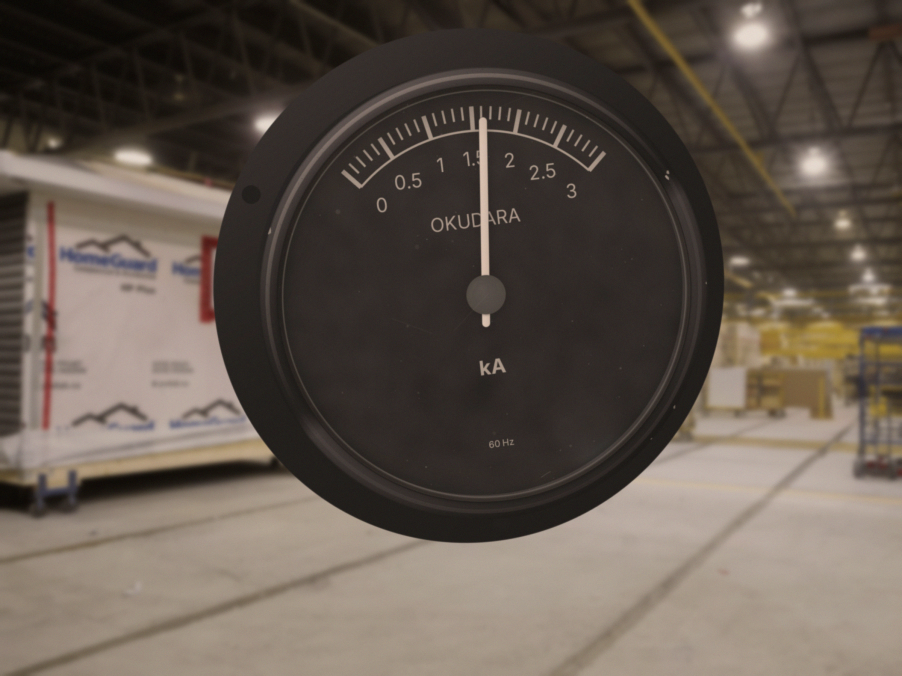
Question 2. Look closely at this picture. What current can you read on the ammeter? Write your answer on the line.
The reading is 1.6 kA
